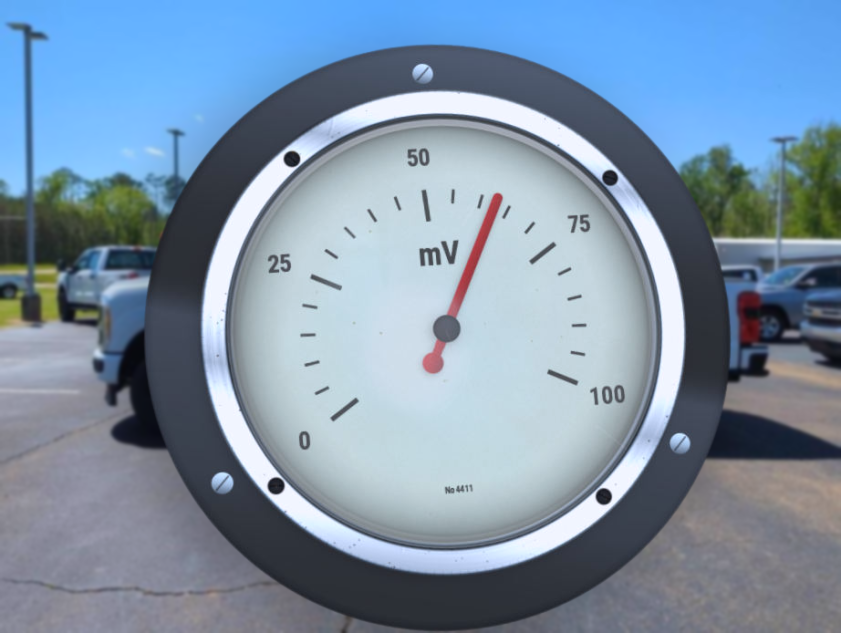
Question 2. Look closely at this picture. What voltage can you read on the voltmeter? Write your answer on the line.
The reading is 62.5 mV
